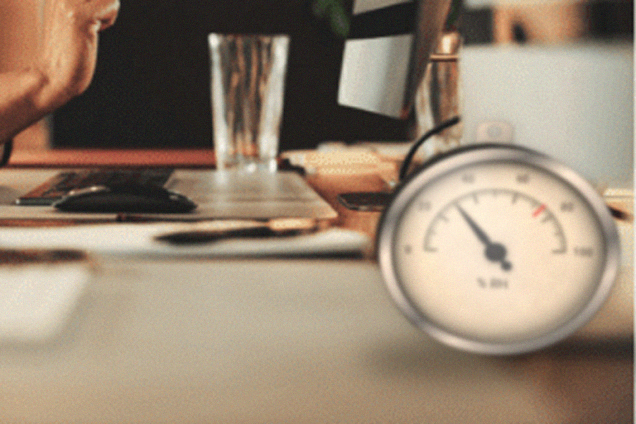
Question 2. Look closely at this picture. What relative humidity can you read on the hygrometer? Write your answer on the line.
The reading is 30 %
